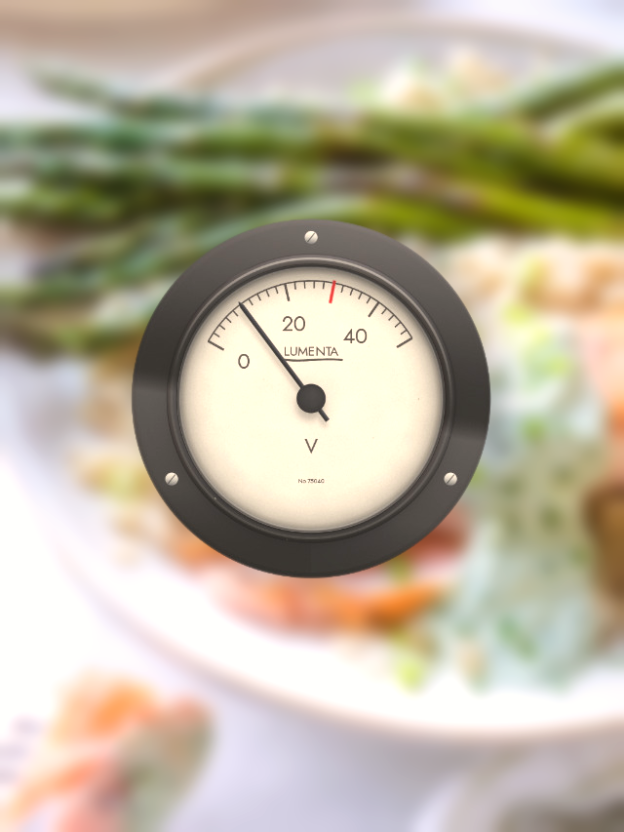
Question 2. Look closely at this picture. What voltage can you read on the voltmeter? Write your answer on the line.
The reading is 10 V
